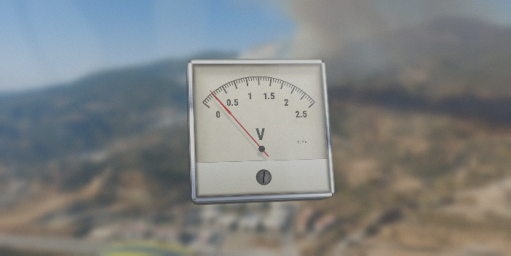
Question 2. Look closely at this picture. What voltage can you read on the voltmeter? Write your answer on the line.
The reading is 0.25 V
